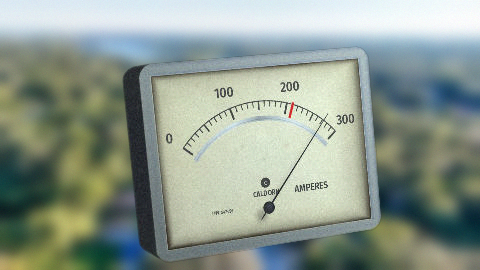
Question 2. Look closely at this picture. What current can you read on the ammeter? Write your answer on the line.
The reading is 270 A
